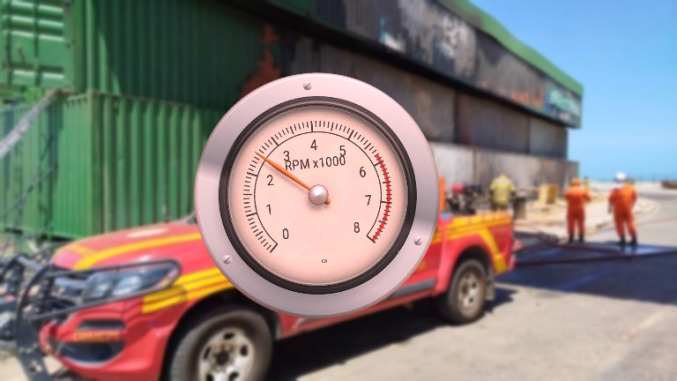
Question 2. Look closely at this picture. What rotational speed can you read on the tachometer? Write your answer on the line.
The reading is 2500 rpm
